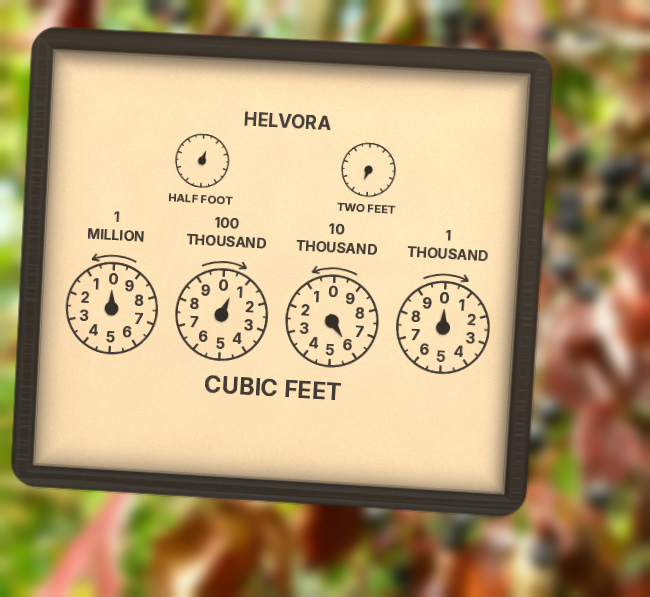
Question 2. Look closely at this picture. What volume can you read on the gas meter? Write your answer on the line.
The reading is 6000 ft³
